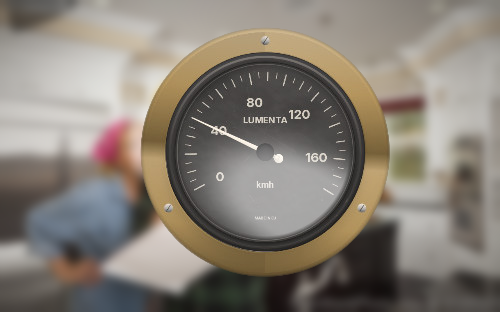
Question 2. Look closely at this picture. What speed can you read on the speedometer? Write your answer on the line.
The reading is 40 km/h
